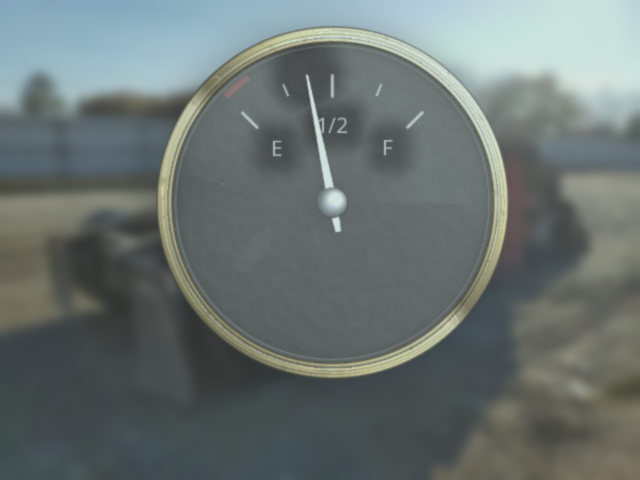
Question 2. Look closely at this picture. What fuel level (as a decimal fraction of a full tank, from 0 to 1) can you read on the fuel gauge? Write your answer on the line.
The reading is 0.375
